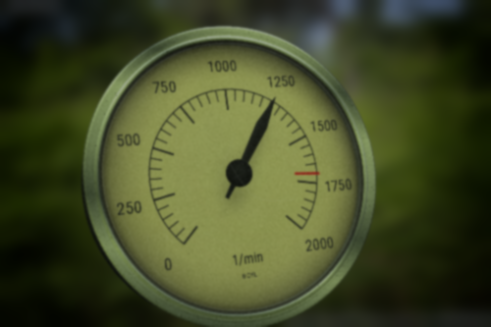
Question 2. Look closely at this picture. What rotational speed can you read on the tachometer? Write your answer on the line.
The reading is 1250 rpm
